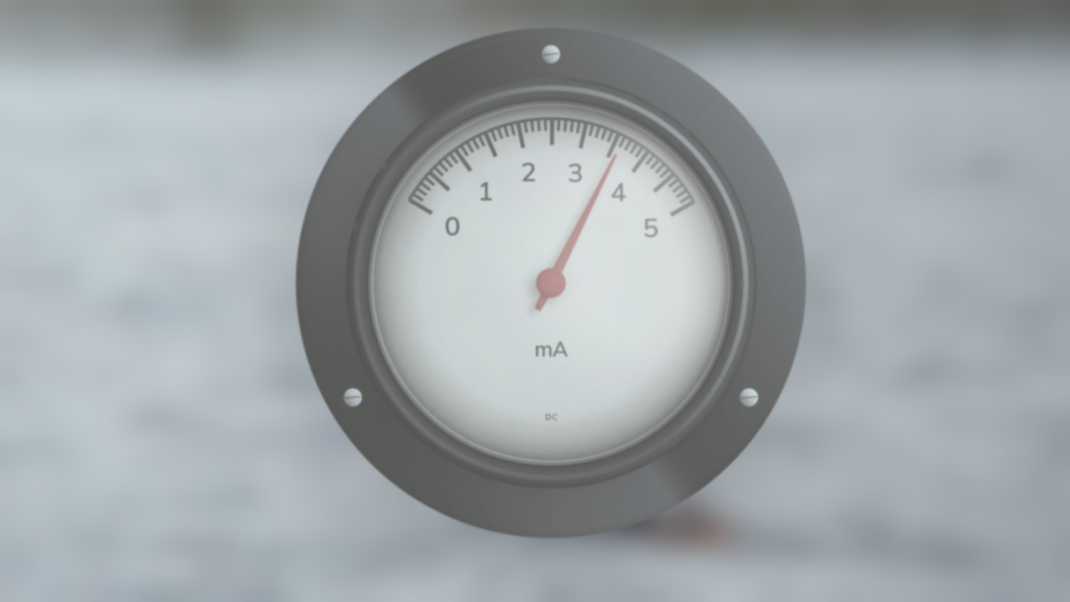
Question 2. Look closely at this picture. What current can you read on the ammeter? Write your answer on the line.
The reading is 3.6 mA
